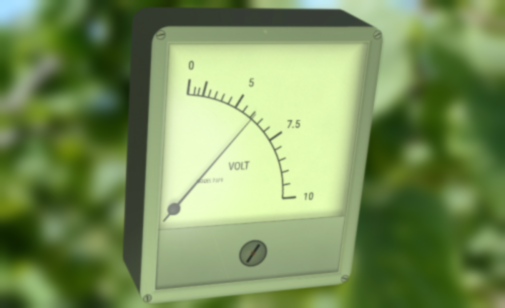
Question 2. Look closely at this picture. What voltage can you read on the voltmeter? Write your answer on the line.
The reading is 6 V
